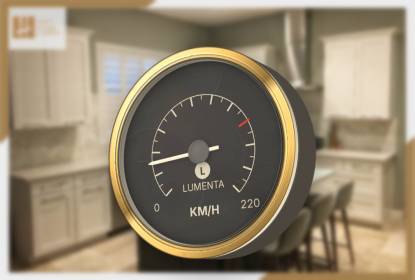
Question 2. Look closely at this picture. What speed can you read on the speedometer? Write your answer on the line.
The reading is 30 km/h
